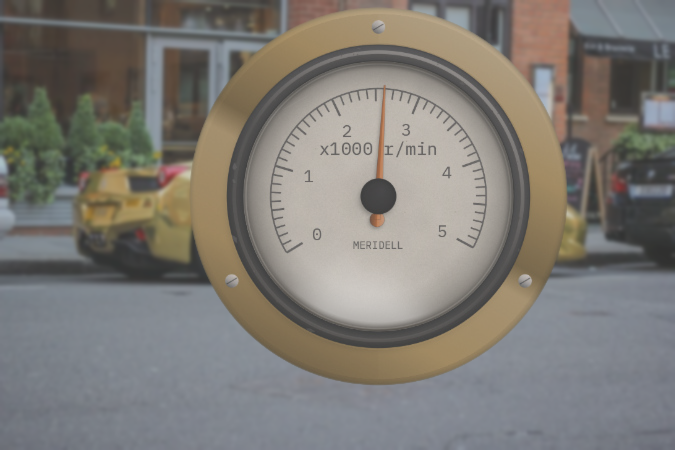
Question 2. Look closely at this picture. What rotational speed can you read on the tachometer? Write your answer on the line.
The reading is 2600 rpm
